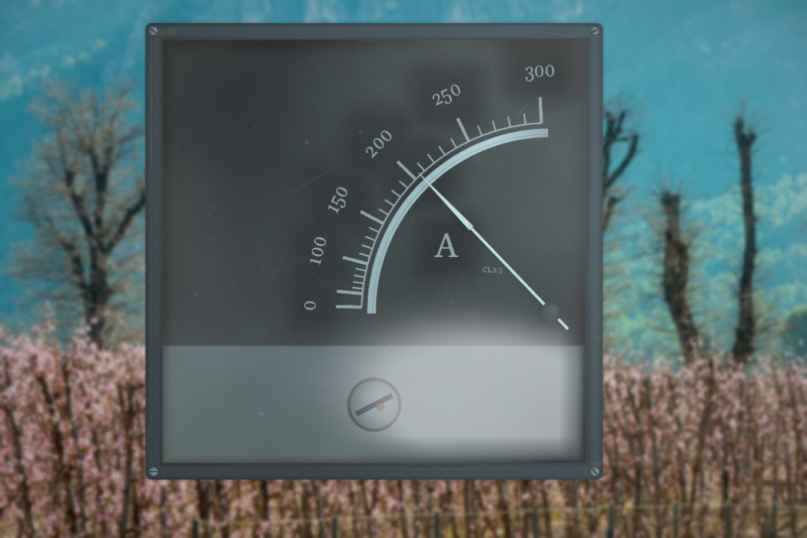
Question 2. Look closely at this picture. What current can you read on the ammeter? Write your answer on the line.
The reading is 205 A
